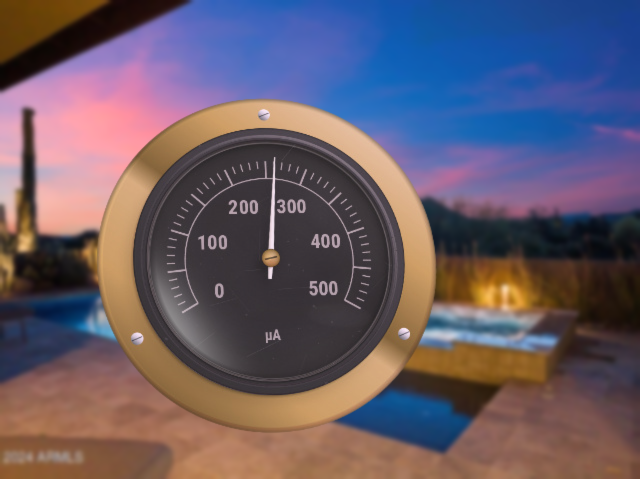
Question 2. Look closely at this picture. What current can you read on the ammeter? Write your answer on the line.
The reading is 260 µA
